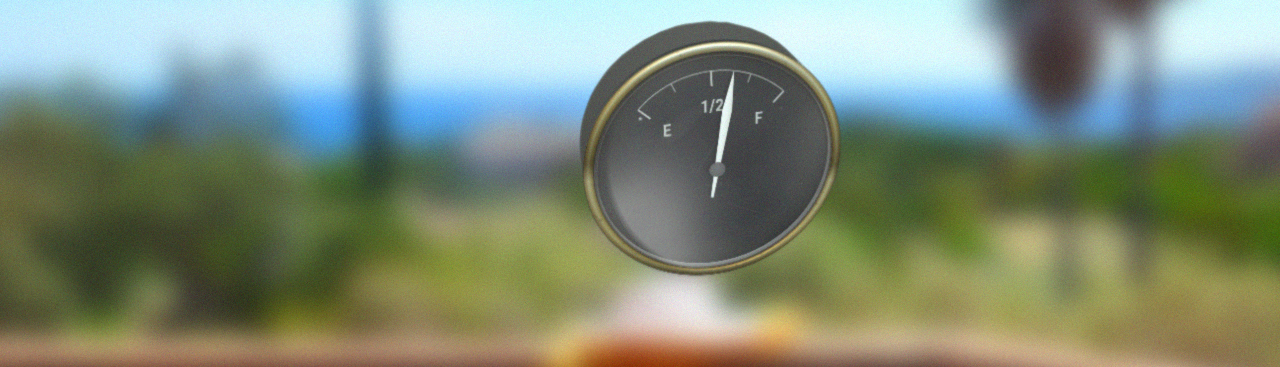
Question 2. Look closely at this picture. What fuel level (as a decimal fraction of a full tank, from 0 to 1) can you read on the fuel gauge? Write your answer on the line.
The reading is 0.625
